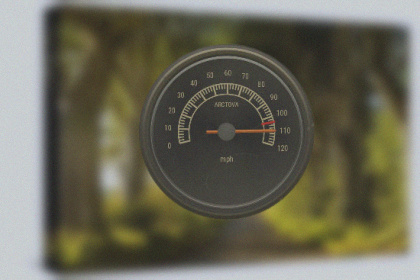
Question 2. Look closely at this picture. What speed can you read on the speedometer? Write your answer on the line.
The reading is 110 mph
